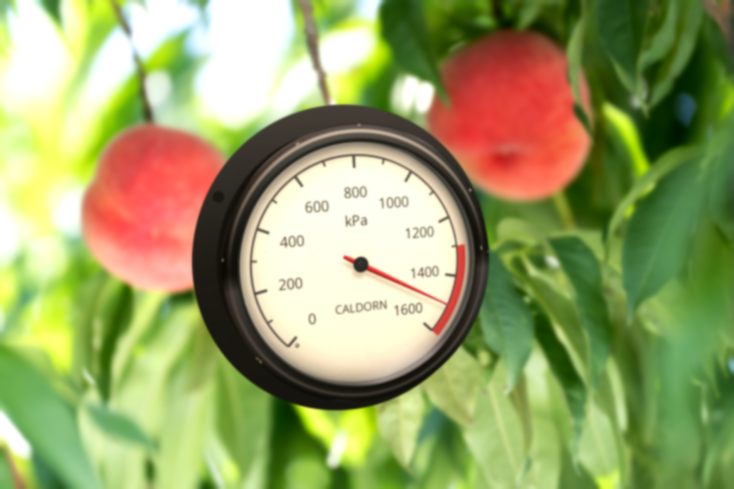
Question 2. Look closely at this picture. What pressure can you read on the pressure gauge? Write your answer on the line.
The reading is 1500 kPa
